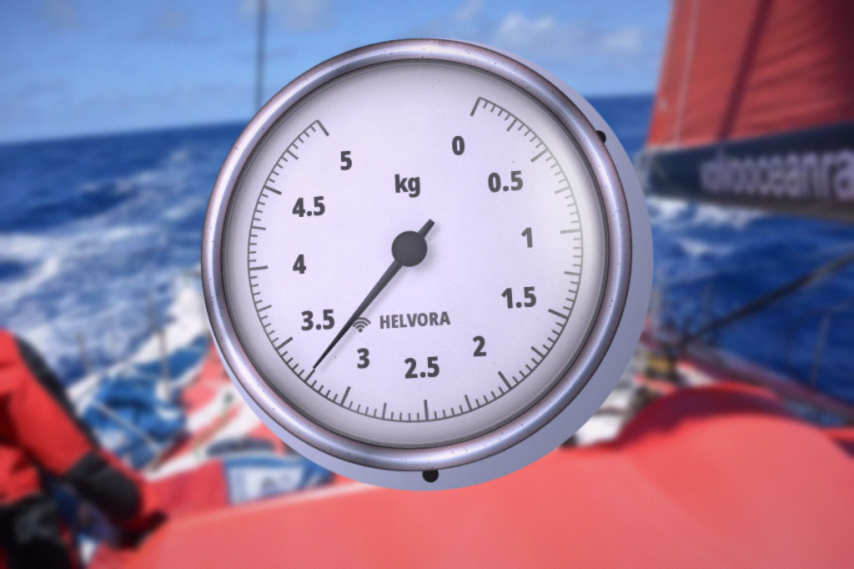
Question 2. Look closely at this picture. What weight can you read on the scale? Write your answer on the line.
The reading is 3.25 kg
